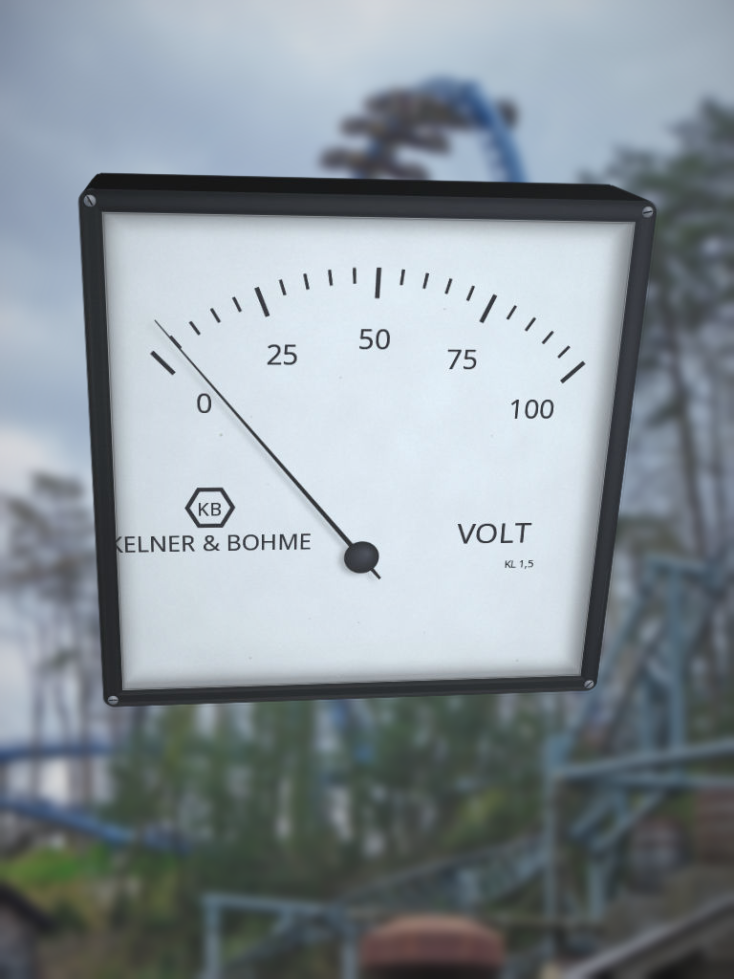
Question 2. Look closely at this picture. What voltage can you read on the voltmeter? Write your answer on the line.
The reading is 5 V
